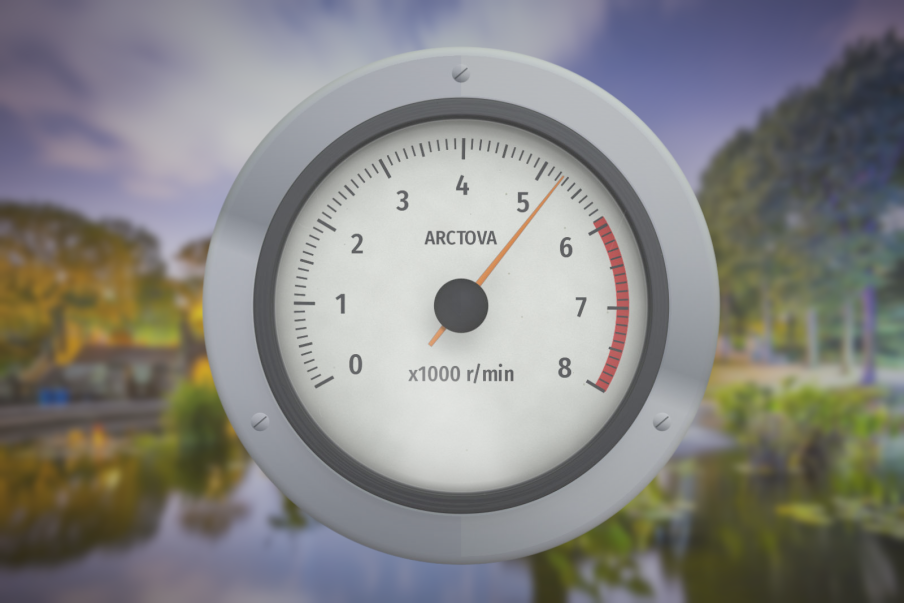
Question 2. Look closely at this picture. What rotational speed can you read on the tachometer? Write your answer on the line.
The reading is 5250 rpm
